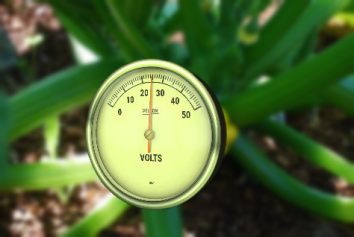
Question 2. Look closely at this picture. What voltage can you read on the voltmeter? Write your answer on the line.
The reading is 25 V
